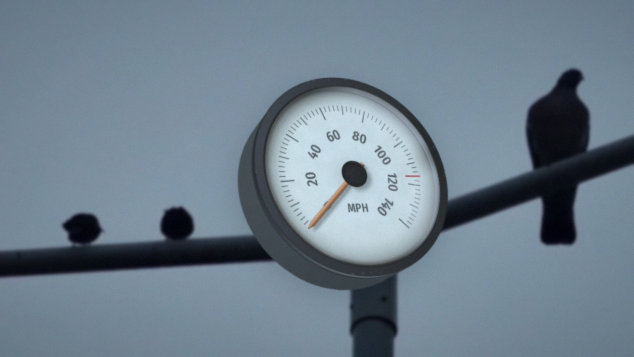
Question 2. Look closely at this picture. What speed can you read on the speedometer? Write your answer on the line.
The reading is 0 mph
